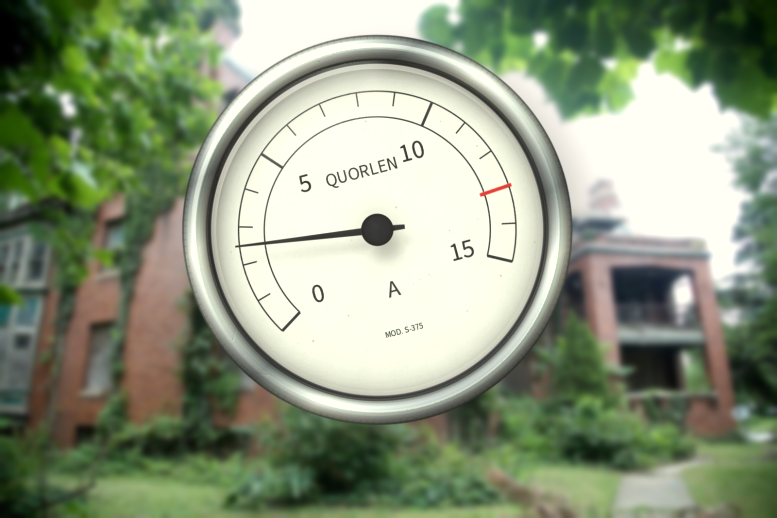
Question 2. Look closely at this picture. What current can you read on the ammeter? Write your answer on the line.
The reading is 2.5 A
